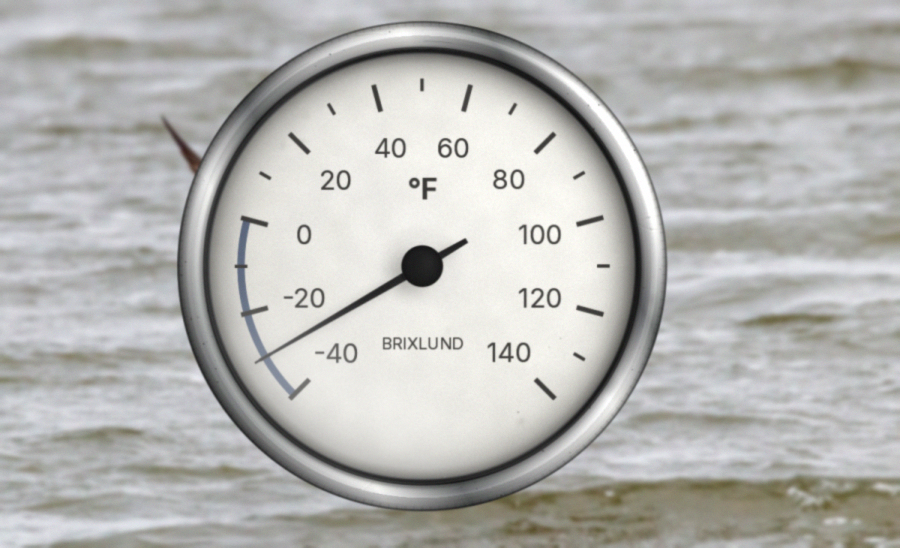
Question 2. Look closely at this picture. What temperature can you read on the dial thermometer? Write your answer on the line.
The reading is -30 °F
